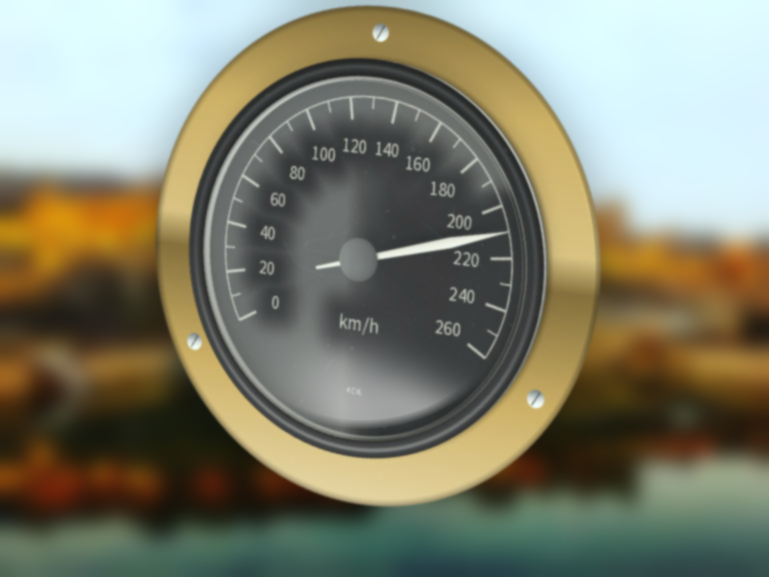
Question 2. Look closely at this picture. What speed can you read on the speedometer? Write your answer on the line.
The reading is 210 km/h
